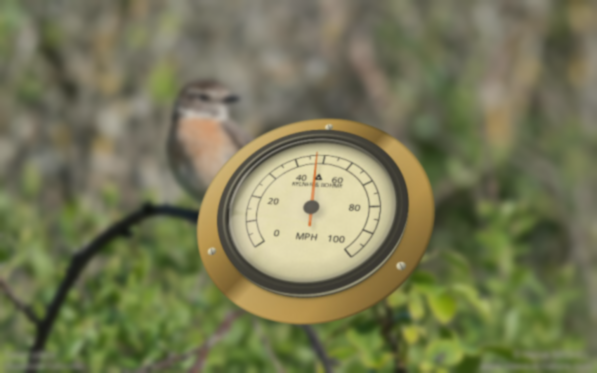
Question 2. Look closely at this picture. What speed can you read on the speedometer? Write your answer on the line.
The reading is 47.5 mph
